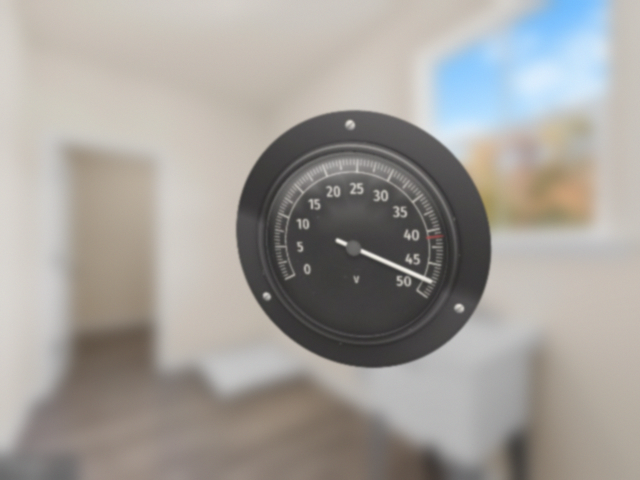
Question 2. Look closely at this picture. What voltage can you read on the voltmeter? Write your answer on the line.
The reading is 47.5 V
